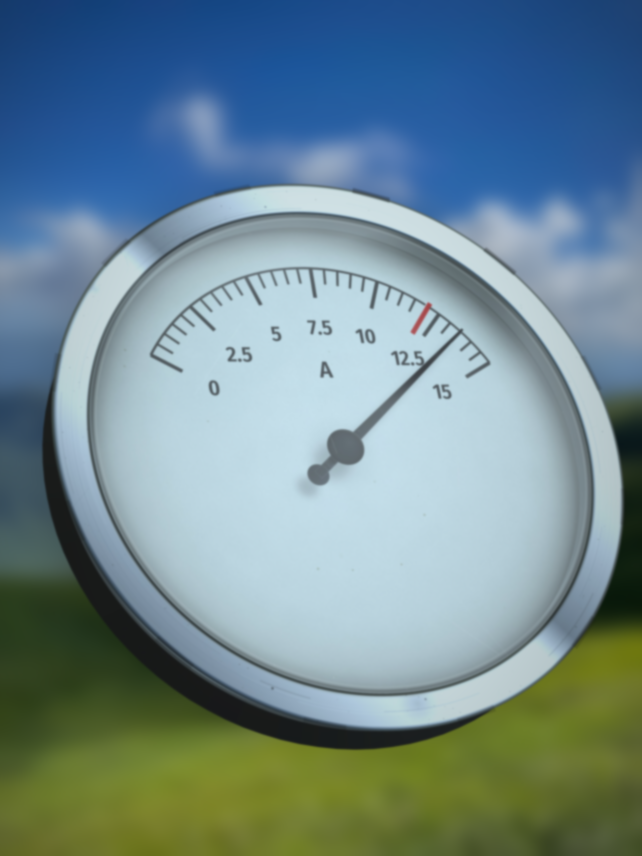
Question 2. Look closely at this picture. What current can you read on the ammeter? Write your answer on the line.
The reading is 13.5 A
